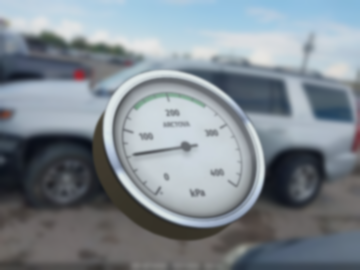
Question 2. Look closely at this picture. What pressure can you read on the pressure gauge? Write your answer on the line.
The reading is 60 kPa
